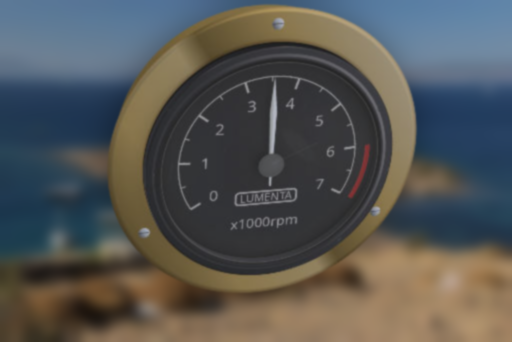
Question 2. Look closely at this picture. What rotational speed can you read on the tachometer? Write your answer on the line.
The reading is 3500 rpm
